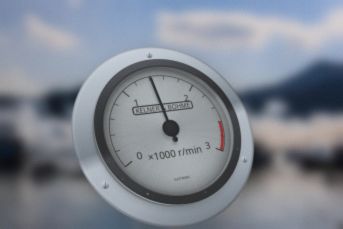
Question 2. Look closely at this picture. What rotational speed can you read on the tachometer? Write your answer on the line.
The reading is 1400 rpm
